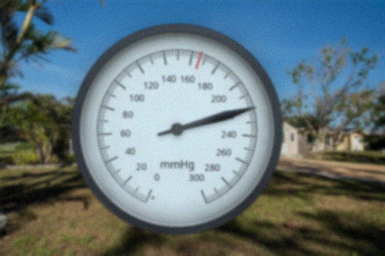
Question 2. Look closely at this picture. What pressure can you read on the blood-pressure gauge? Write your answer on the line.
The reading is 220 mmHg
